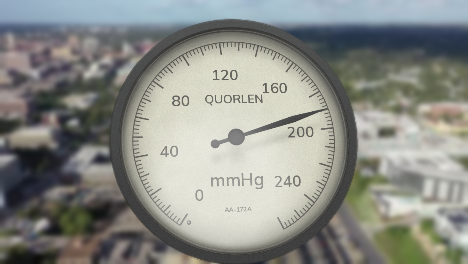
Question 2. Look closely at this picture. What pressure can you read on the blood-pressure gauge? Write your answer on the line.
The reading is 190 mmHg
